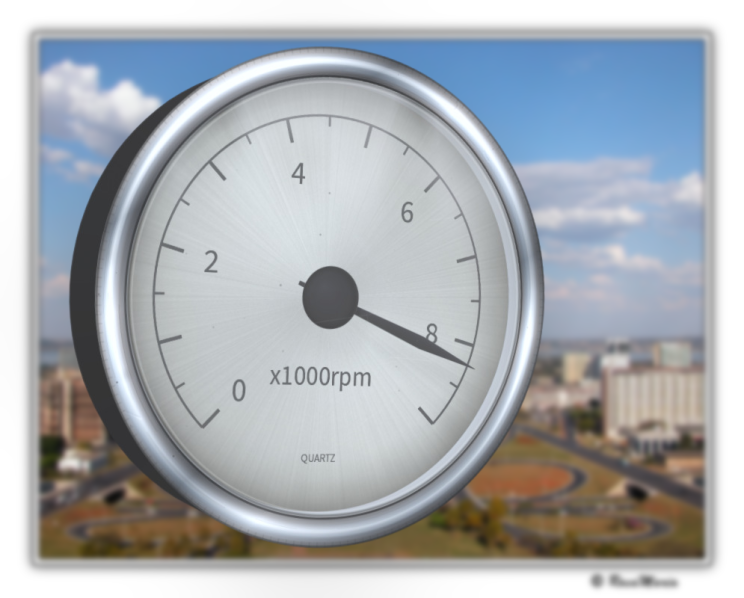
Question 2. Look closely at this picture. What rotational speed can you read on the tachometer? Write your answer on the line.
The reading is 8250 rpm
